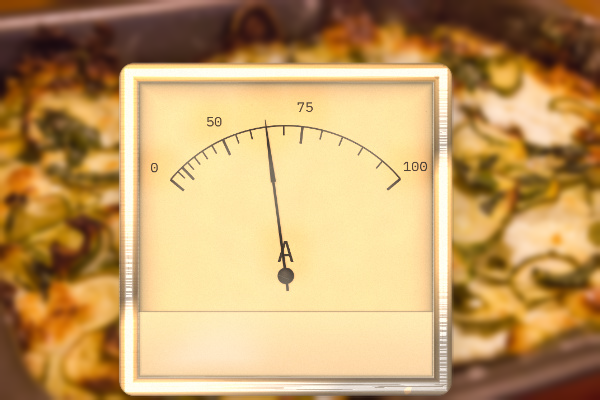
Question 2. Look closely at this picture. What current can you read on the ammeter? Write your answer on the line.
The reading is 65 A
